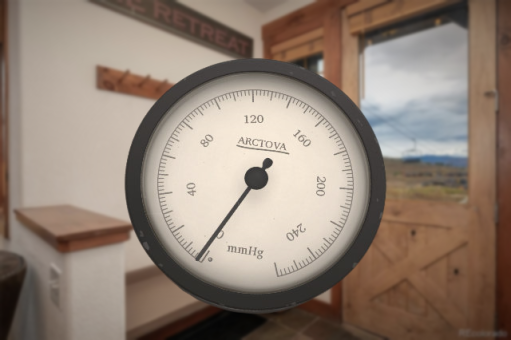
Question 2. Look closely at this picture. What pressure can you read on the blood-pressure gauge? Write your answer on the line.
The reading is 2 mmHg
